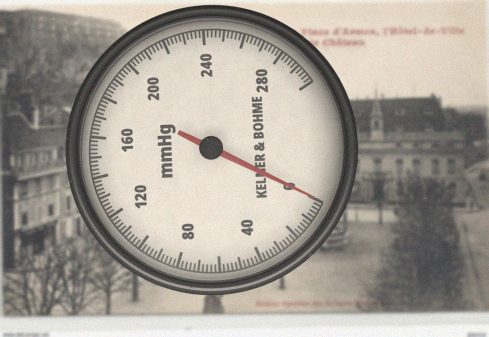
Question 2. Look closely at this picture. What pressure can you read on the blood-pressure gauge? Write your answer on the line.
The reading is 0 mmHg
